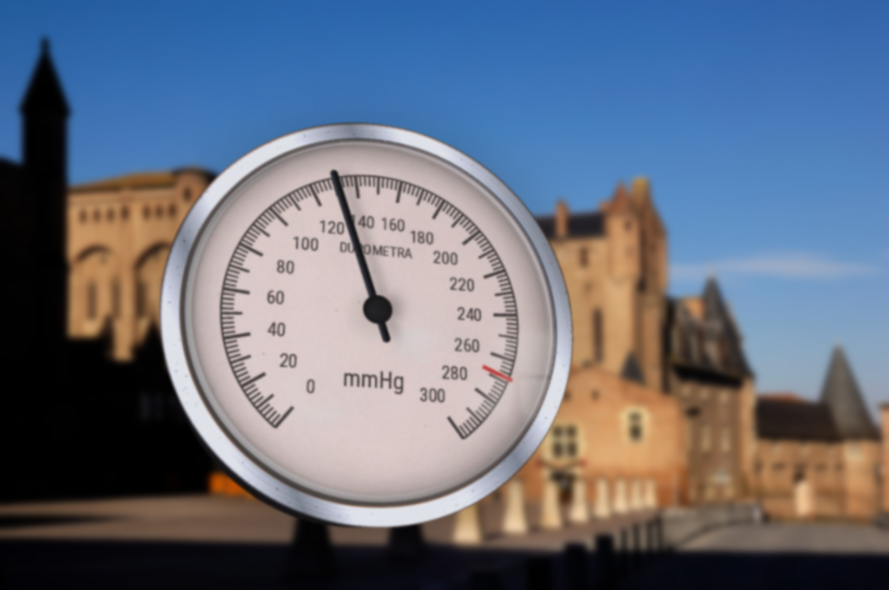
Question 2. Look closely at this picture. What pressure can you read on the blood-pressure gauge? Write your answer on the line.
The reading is 130 mmHg
